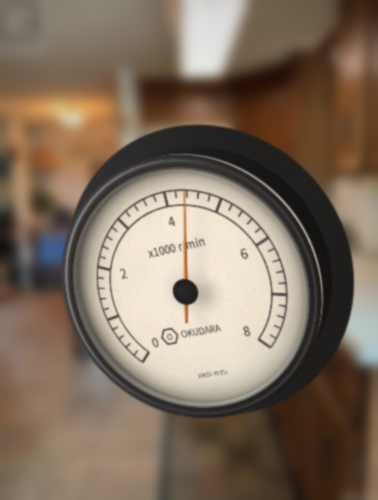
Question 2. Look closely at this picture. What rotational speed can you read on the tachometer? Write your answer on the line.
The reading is 4400 rpm
